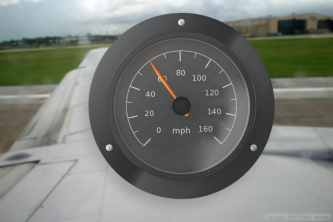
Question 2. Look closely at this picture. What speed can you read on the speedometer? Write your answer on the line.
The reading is 60 mph
